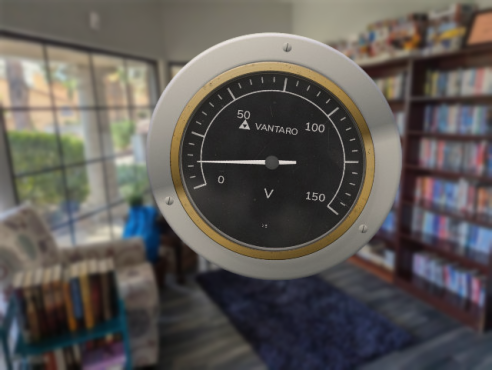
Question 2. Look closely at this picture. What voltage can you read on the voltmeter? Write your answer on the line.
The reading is 12.5 V
